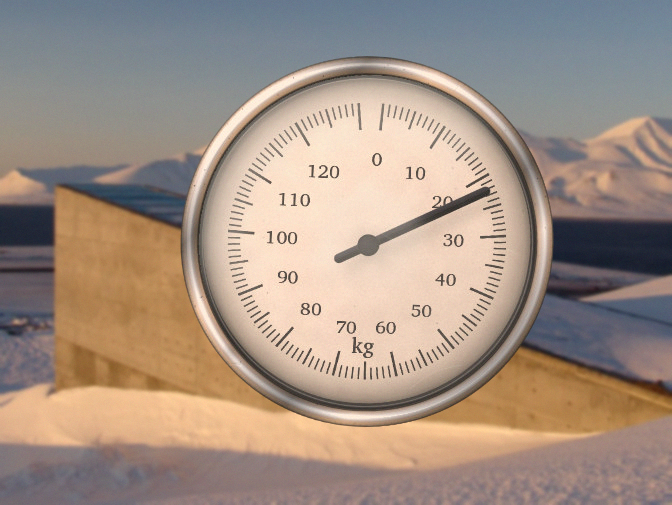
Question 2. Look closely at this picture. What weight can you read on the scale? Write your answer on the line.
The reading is 22 kg
